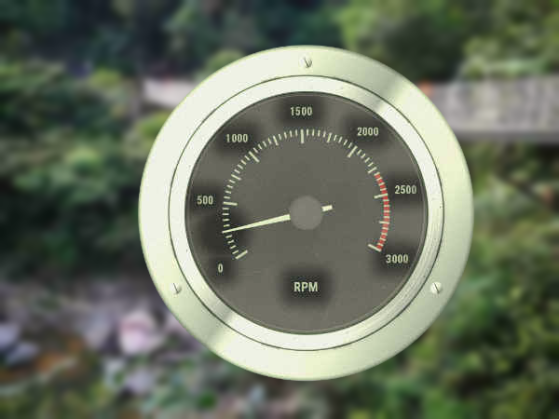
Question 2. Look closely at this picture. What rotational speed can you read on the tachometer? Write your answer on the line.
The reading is 250 rpm
